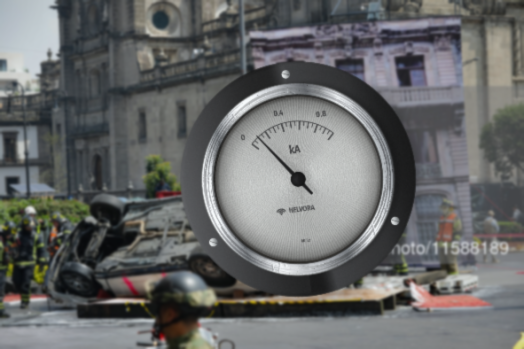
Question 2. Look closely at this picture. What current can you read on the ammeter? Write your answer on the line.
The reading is 0.1 kA
